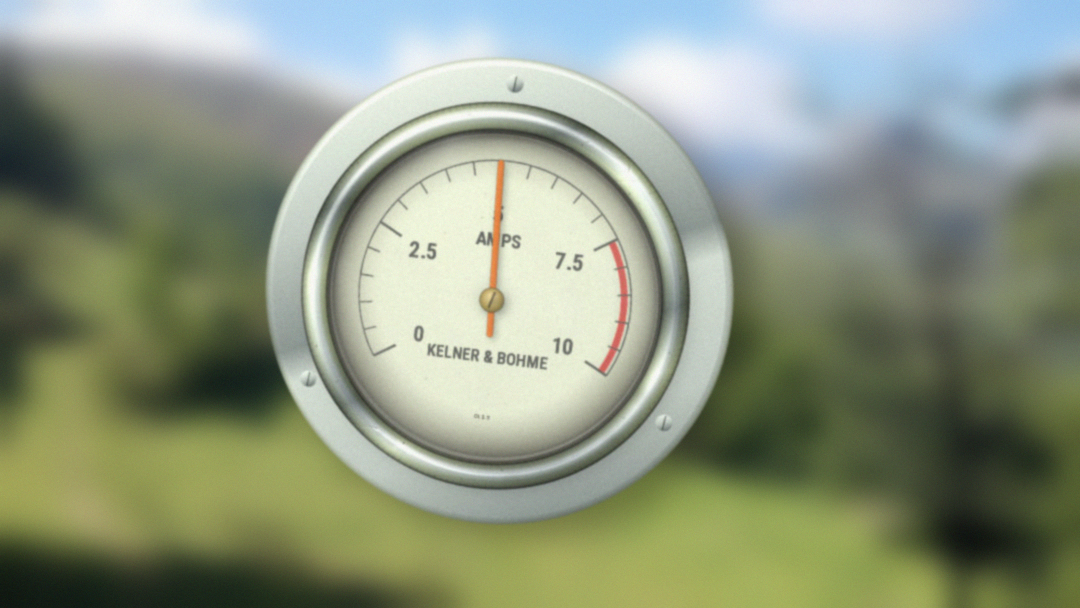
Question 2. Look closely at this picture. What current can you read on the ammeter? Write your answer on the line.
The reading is 5 A
